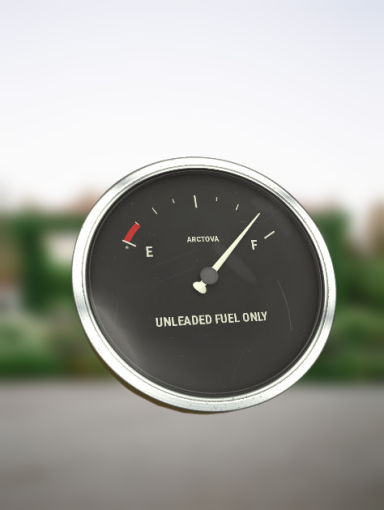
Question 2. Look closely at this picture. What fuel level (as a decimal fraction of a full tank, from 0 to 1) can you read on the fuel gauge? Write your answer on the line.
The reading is 0.875
